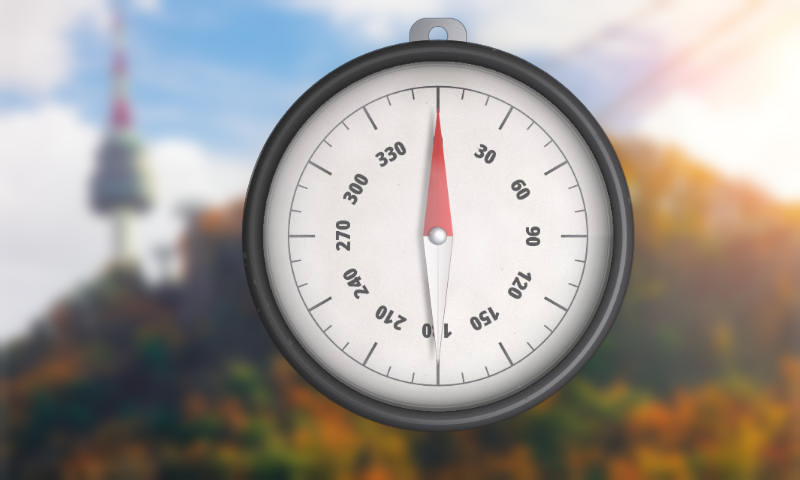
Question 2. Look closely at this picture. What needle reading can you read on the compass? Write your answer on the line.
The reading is 0 °
